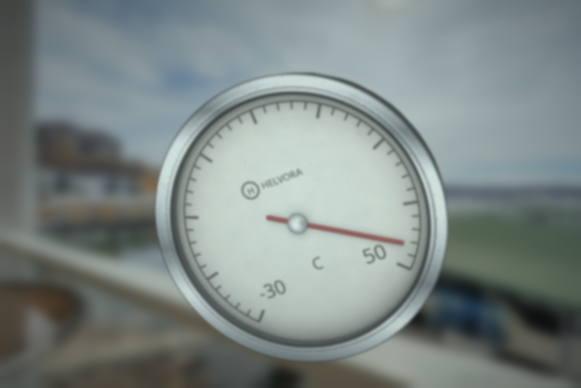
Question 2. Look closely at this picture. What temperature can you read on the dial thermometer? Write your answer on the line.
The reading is 46 °C
